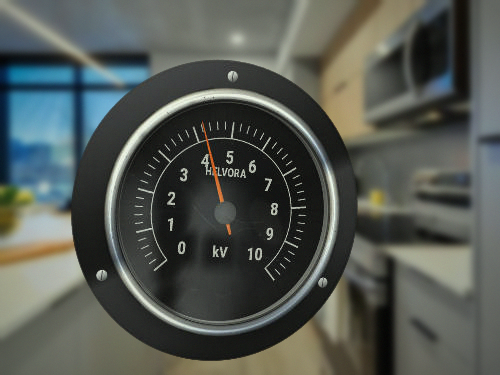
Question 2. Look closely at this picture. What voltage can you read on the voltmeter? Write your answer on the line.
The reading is 4.2 kV
